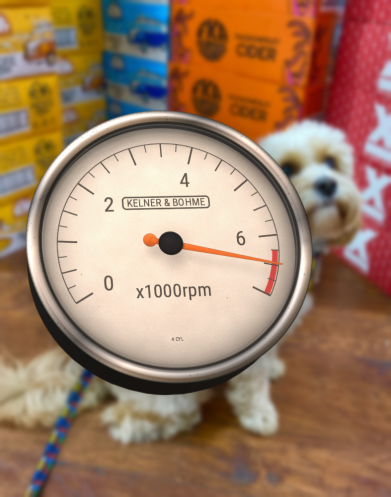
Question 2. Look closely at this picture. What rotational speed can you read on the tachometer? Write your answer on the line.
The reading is 6500 rpm
